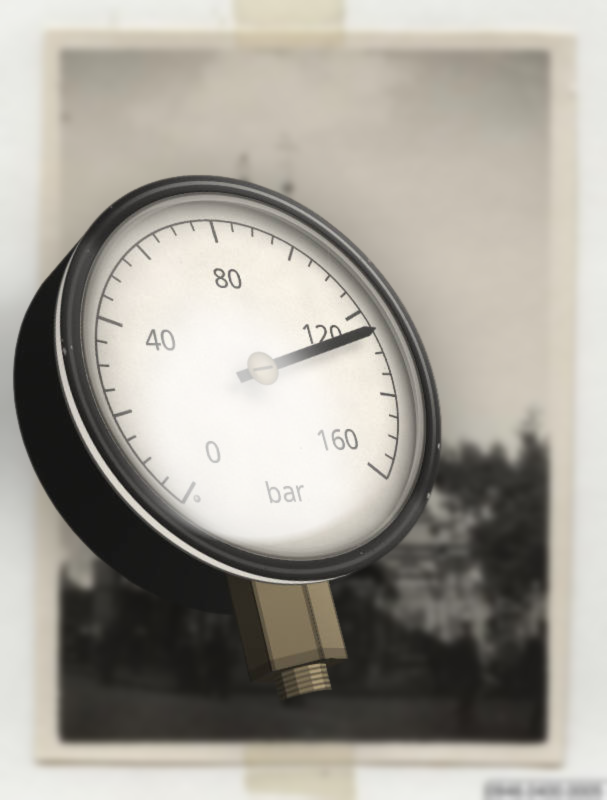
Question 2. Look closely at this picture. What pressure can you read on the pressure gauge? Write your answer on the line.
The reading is 125 bar
